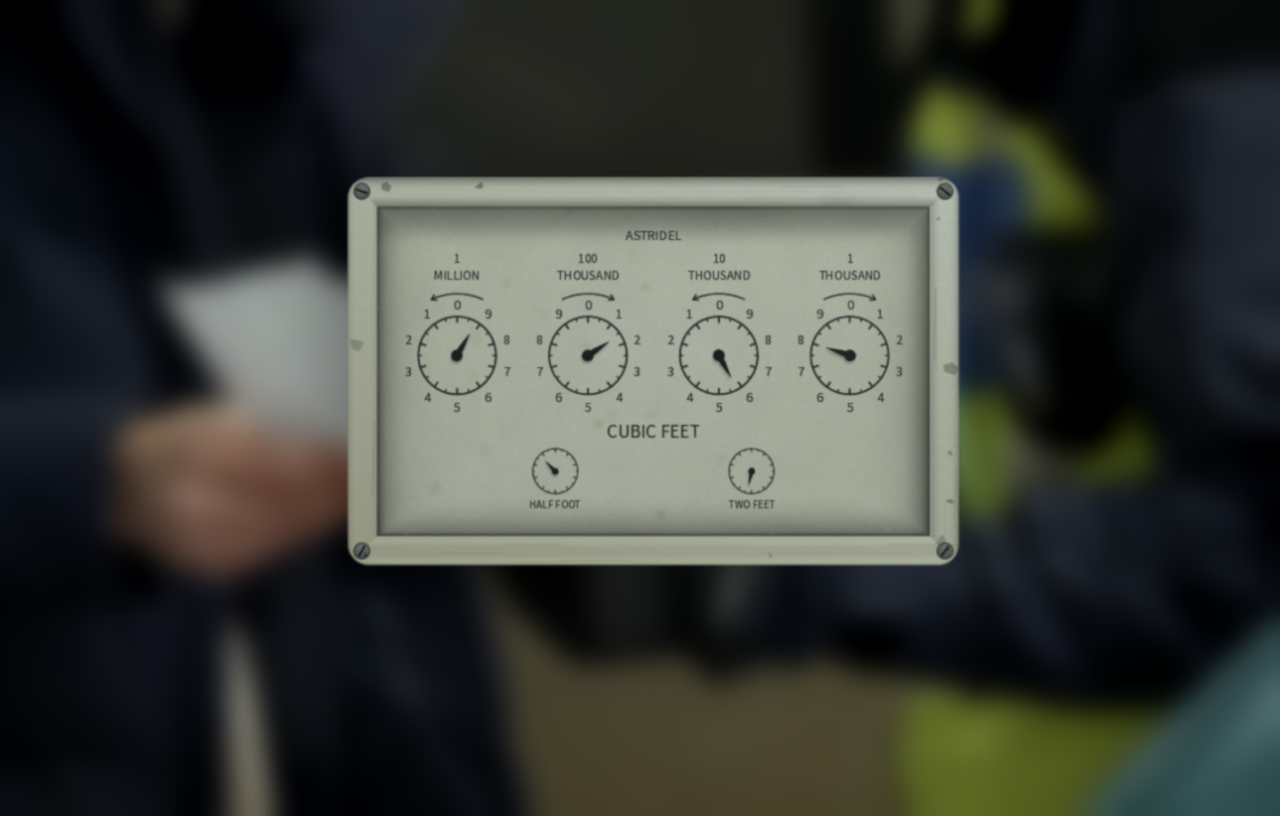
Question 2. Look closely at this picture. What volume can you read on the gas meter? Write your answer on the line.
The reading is 915800 ft³
